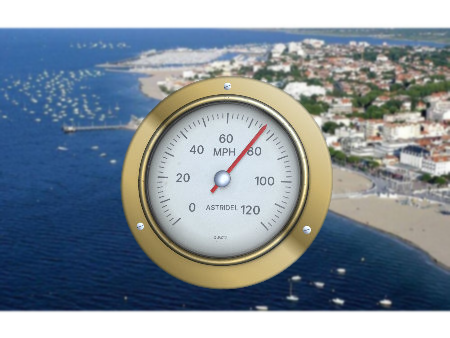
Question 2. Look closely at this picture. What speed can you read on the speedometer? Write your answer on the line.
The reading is 76 mph
